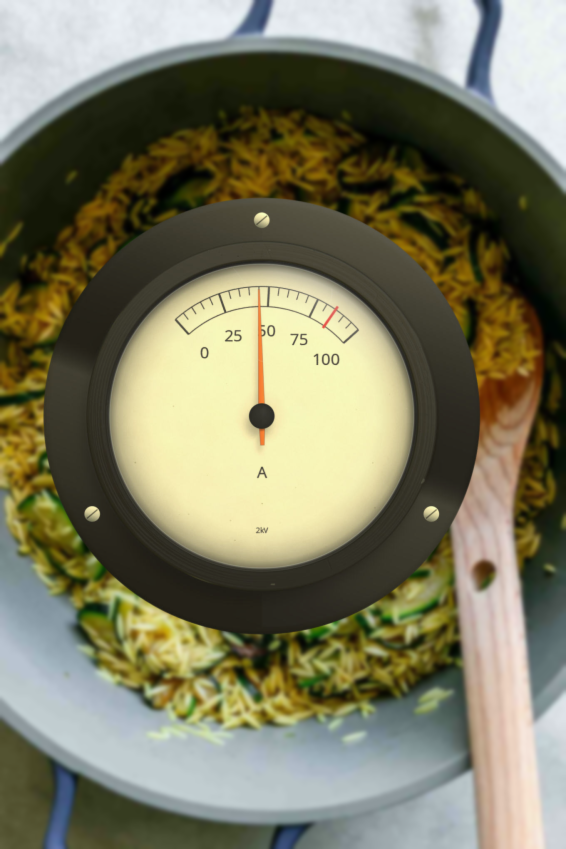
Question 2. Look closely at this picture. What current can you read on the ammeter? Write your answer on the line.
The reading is 45 A
